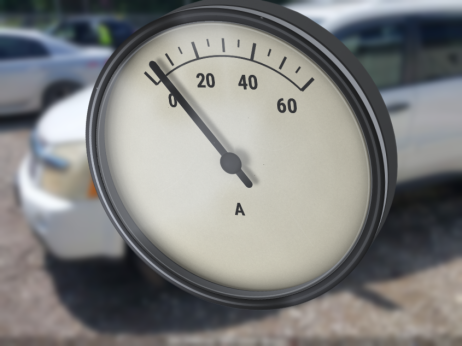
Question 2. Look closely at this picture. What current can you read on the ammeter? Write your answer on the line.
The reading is 5 A
